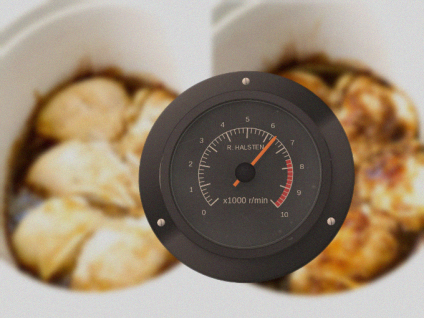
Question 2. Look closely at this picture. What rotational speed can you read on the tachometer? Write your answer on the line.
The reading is 6400 rpm
